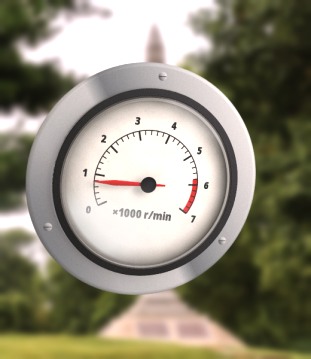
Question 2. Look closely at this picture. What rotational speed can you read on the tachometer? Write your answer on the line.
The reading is 800 rpm
